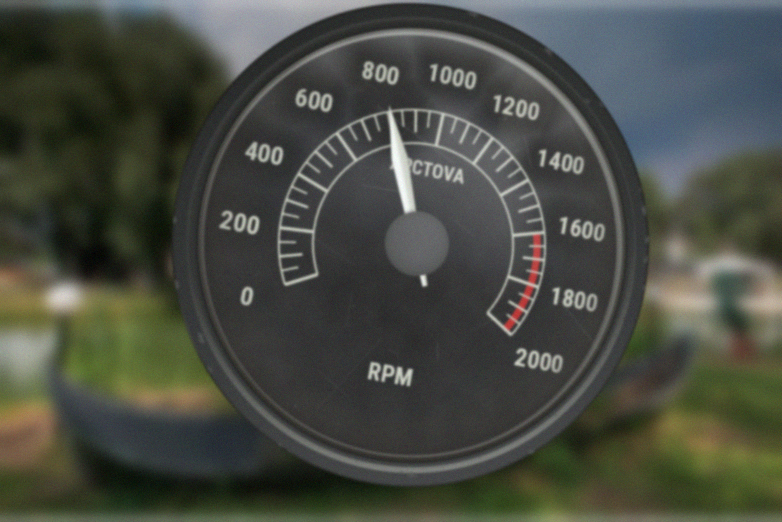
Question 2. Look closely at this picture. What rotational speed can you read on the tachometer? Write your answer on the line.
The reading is 800 rpm
